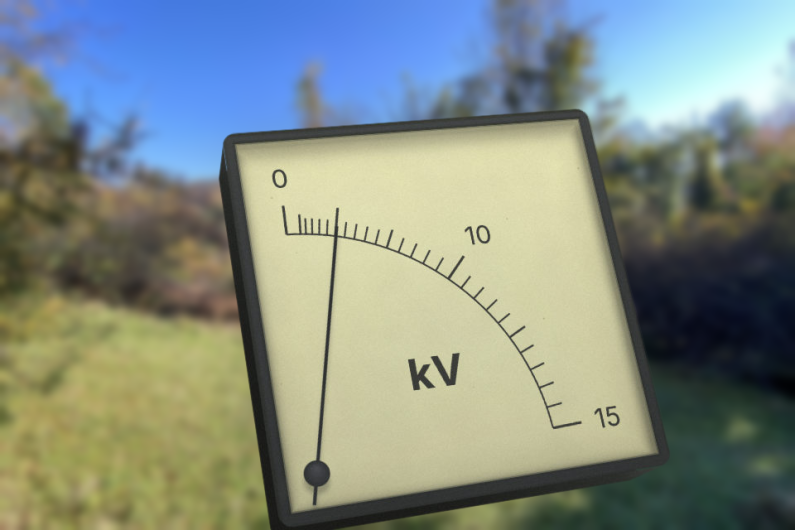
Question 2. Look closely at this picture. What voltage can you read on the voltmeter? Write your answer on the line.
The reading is 5 kV
